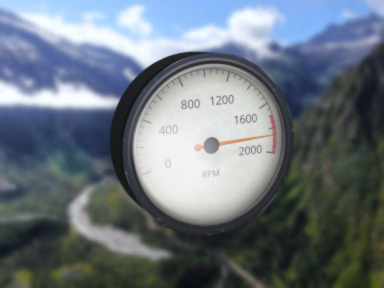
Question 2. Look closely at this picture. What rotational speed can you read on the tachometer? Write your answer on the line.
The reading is 1850 rpm
